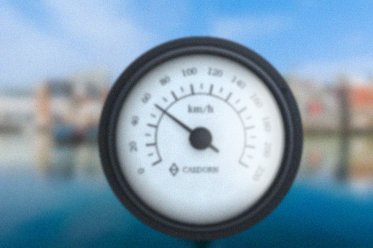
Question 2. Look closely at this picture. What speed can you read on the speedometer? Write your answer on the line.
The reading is 60 km/h
